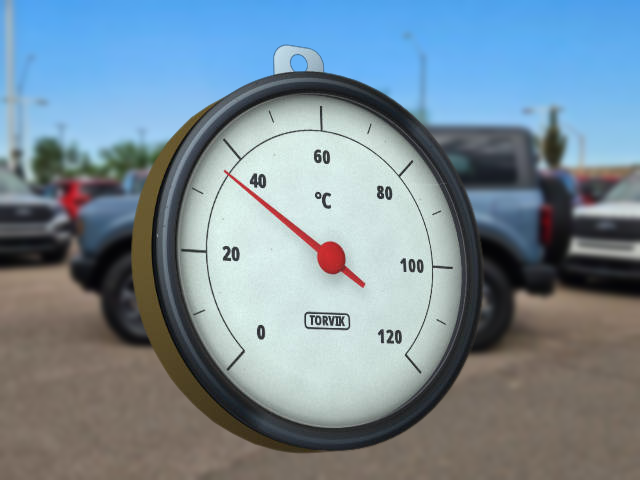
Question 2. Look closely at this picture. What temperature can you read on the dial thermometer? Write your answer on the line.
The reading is 35 °C
